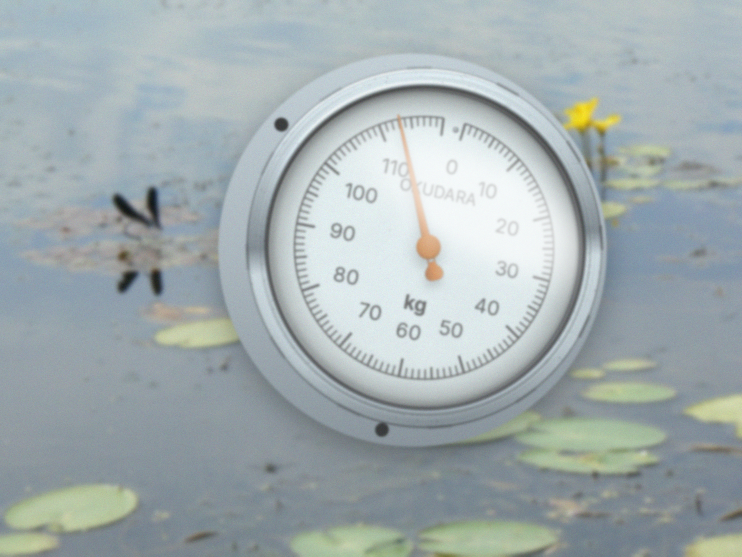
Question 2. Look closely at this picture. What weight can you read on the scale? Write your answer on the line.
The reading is 113 kg
